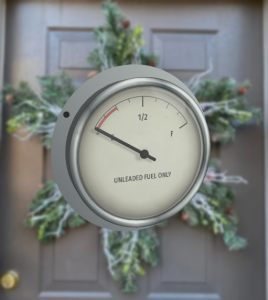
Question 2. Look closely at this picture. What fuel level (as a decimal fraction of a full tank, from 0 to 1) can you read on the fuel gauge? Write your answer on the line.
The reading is 0
